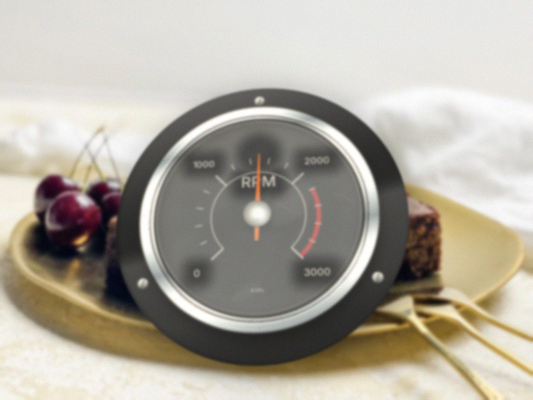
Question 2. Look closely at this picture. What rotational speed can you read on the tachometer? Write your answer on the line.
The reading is 1500 rpm
